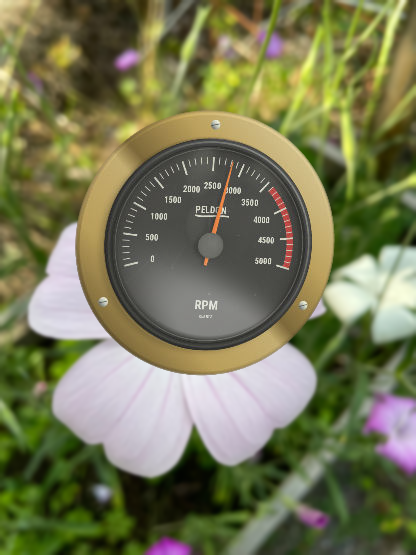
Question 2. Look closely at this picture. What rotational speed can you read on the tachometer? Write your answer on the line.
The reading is 2800 rpm
